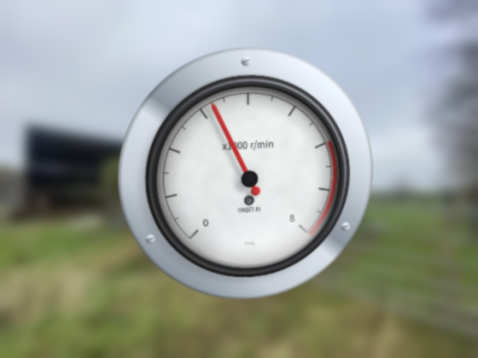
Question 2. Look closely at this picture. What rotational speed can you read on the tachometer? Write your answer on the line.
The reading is 3250 rpm
